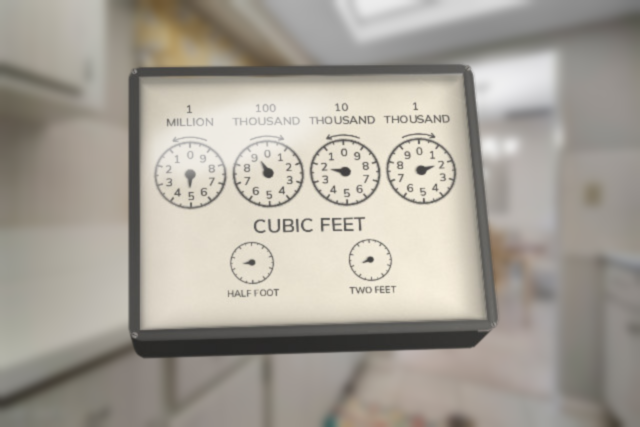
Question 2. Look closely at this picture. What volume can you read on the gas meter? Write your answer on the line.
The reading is 492200 ft³
